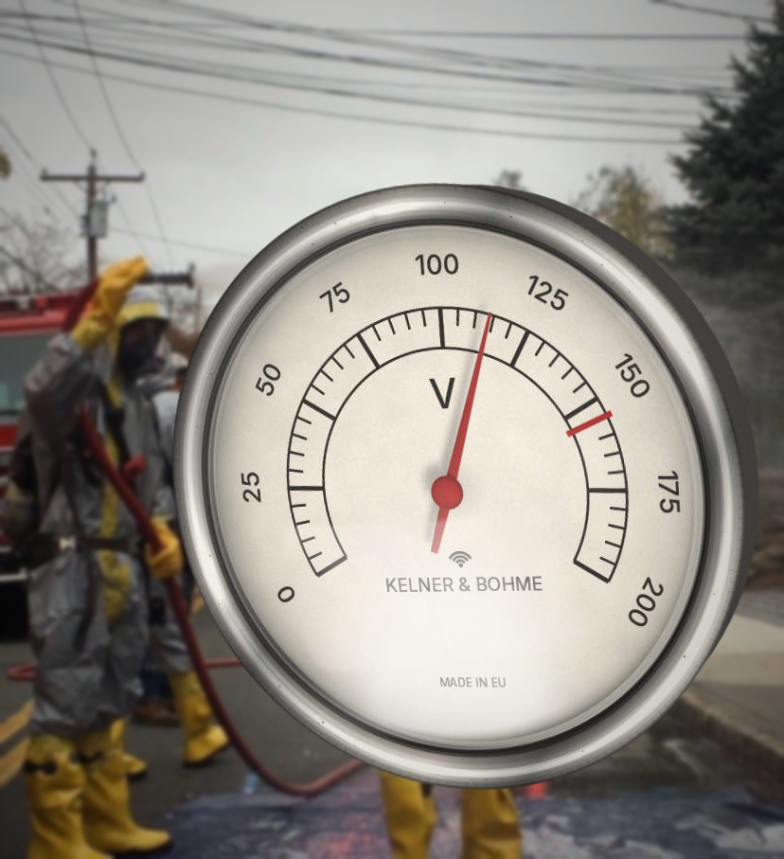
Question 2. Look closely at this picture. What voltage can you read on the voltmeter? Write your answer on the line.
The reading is 115 V
